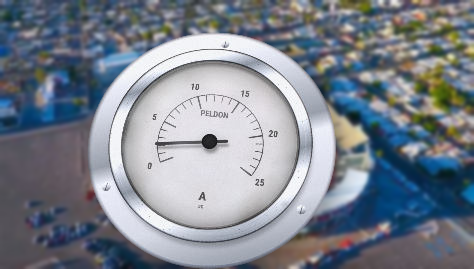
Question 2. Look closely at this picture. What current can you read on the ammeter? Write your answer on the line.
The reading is 2 A
